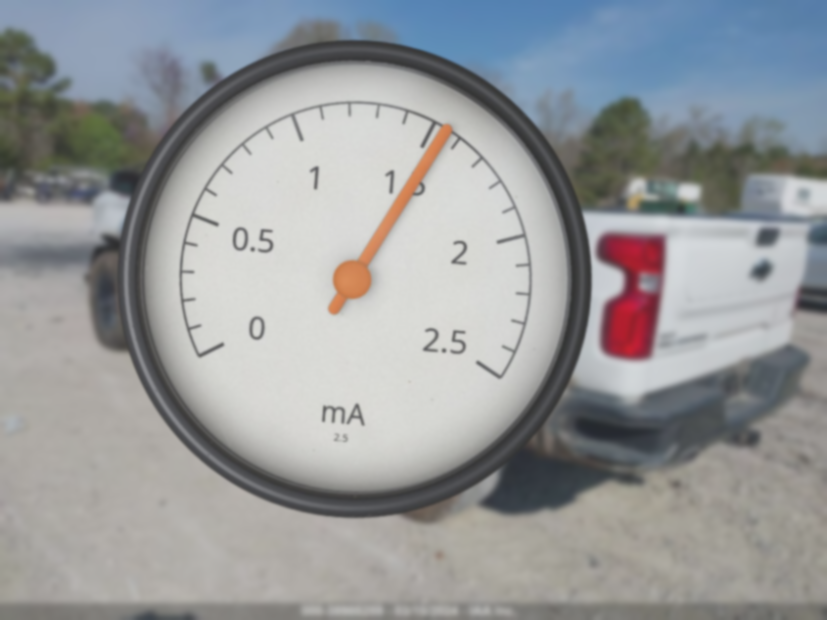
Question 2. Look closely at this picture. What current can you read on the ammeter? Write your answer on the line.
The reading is 1.55 mA
